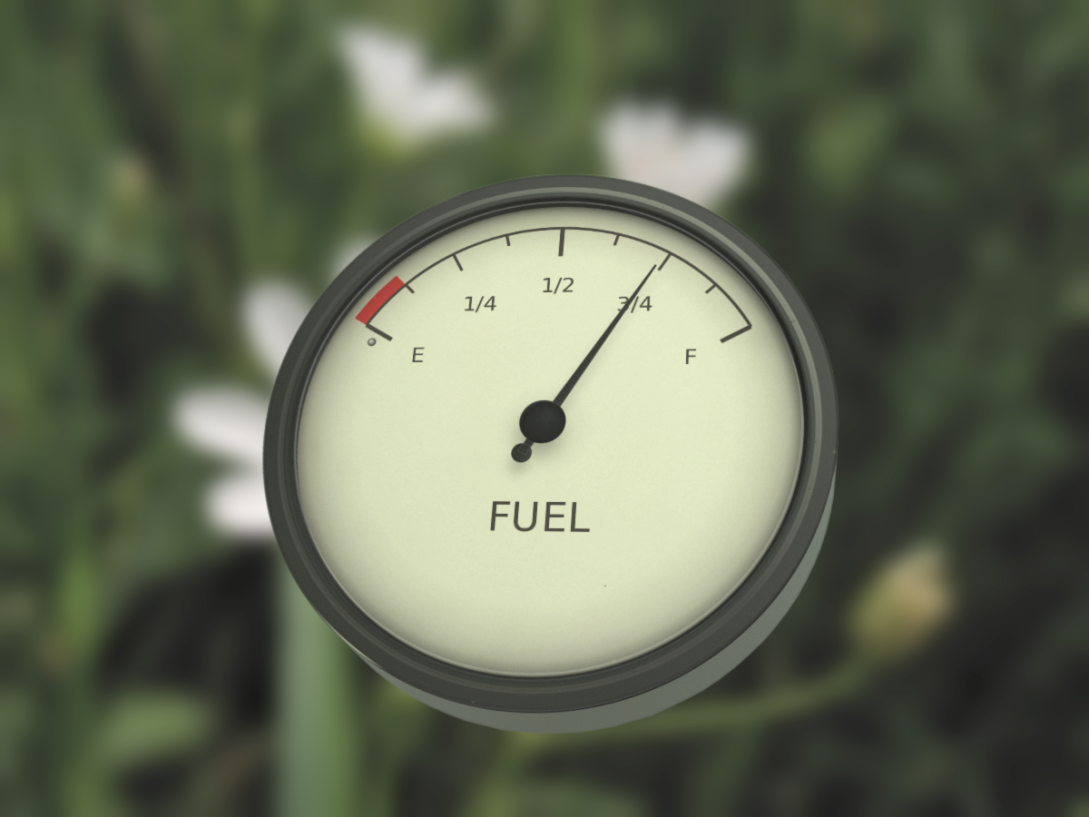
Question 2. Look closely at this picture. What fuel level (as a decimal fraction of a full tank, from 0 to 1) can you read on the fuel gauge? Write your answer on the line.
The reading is 0.75
